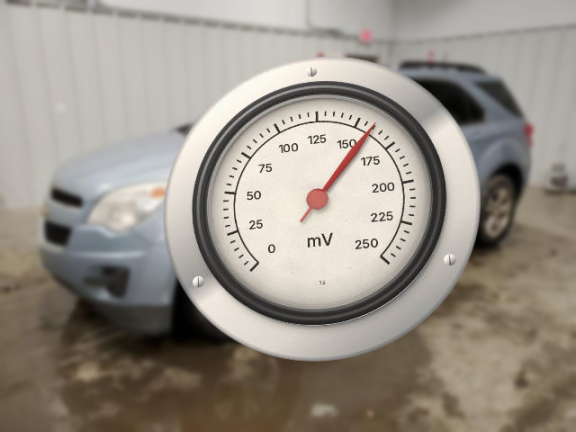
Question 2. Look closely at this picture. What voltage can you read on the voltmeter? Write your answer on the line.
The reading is 160 mV
